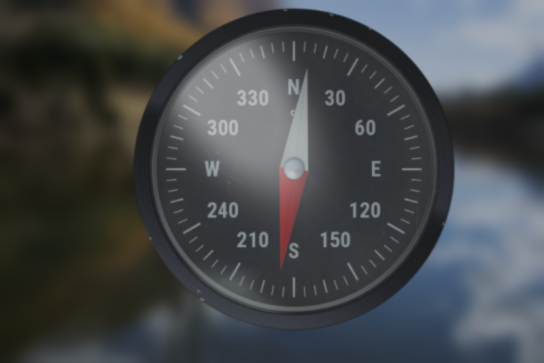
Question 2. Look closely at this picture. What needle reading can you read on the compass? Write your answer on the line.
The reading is 187.5 °
